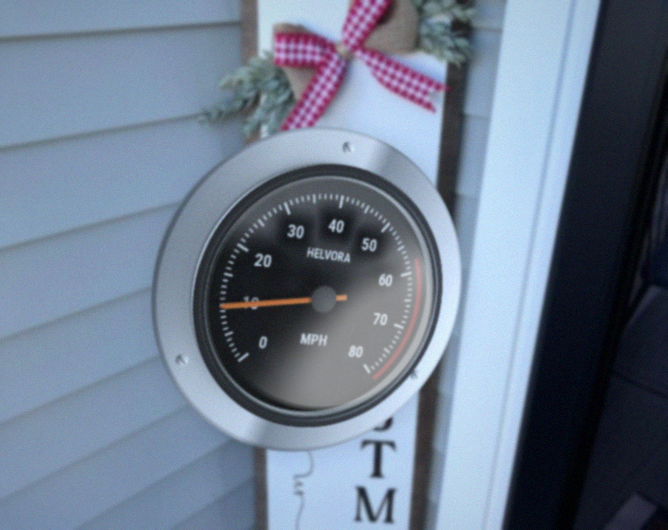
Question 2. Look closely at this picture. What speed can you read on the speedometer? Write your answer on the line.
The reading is 10 mph
